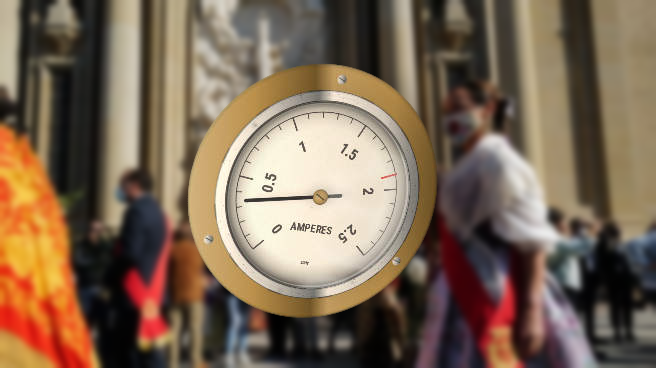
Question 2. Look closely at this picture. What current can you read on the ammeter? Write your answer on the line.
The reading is 0.35 A
